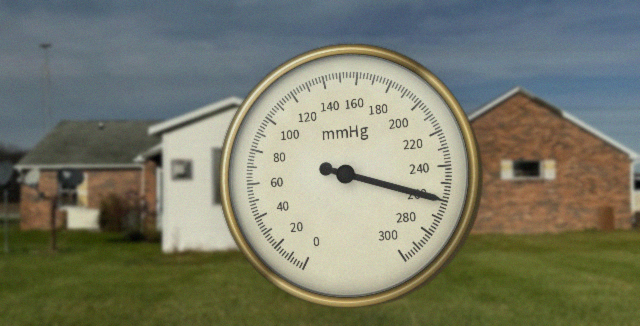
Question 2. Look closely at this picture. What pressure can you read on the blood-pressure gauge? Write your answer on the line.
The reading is 260 mmHg
